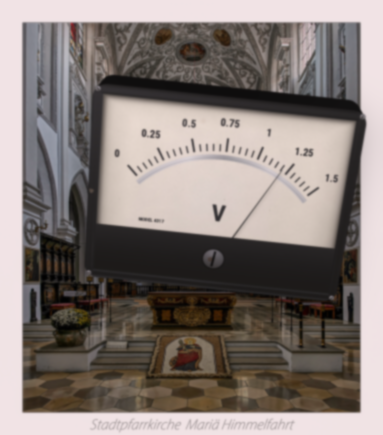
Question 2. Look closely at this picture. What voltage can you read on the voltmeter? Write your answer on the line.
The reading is 1.2 V
